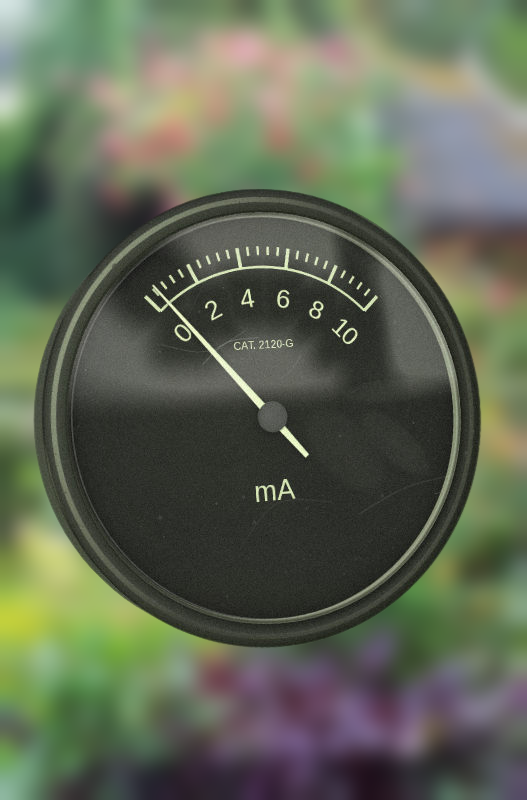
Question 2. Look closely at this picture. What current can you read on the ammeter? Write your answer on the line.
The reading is 0.4 mA
